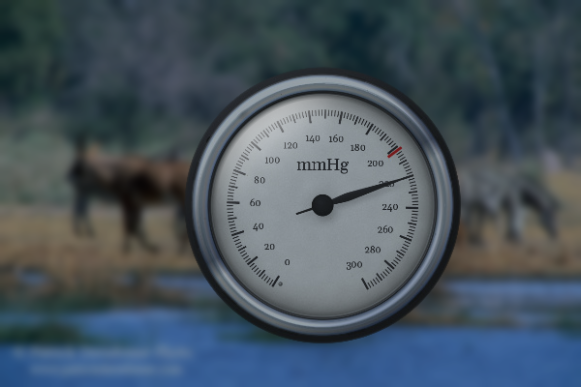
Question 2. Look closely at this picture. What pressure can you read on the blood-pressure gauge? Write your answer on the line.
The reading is 220 mmHg
